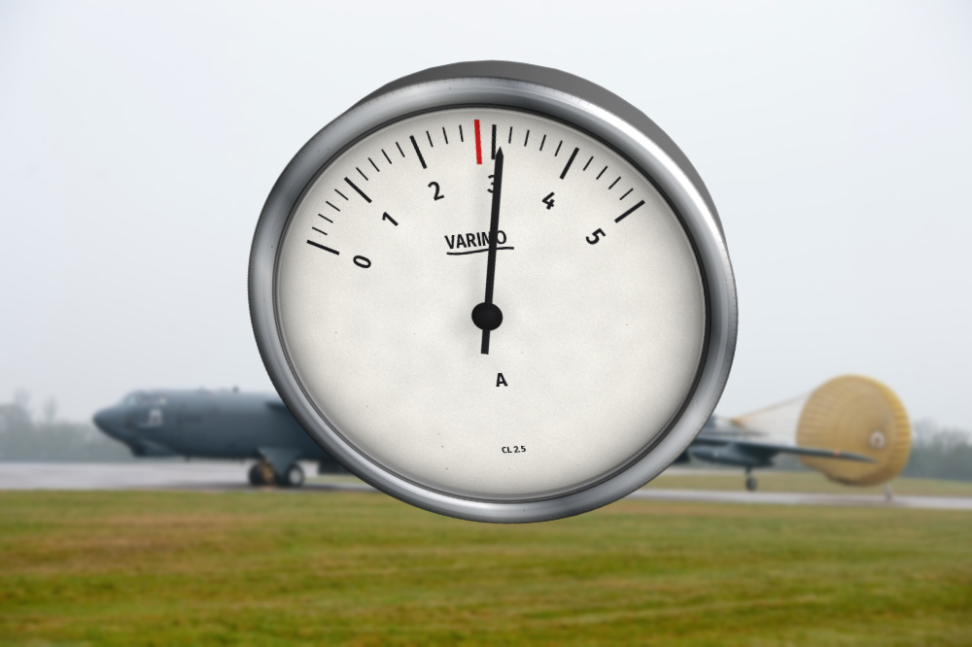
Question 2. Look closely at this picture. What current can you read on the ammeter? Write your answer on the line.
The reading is 3.1 A
